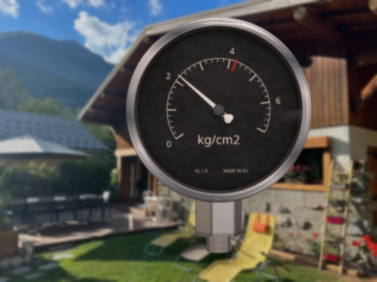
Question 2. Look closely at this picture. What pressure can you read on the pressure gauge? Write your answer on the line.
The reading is 2.2 kg/cm²
